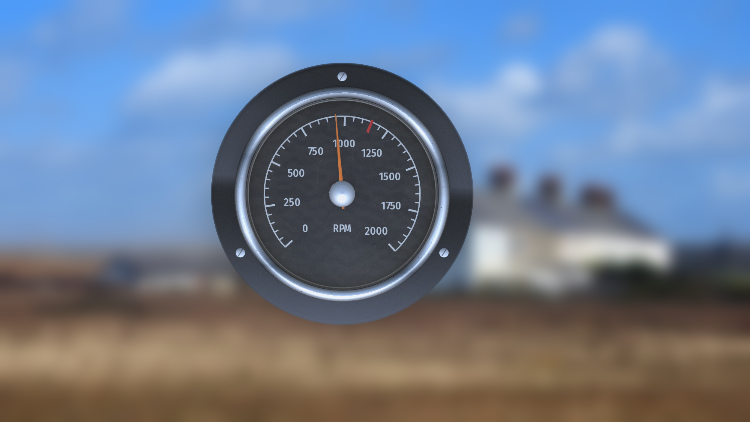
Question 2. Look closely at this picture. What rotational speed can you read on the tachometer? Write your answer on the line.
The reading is 950 rpm
